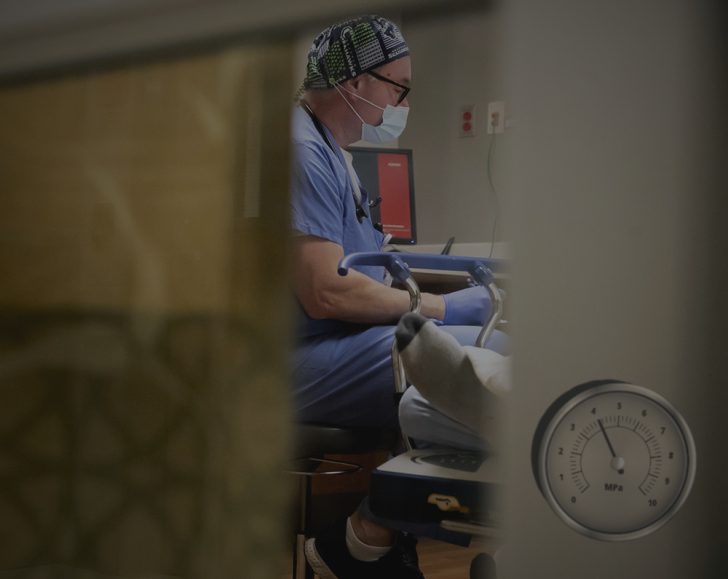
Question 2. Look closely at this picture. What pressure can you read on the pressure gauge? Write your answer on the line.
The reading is 4 MPa
